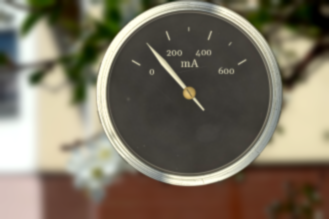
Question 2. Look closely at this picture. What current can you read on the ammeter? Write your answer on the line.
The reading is 100 mA
